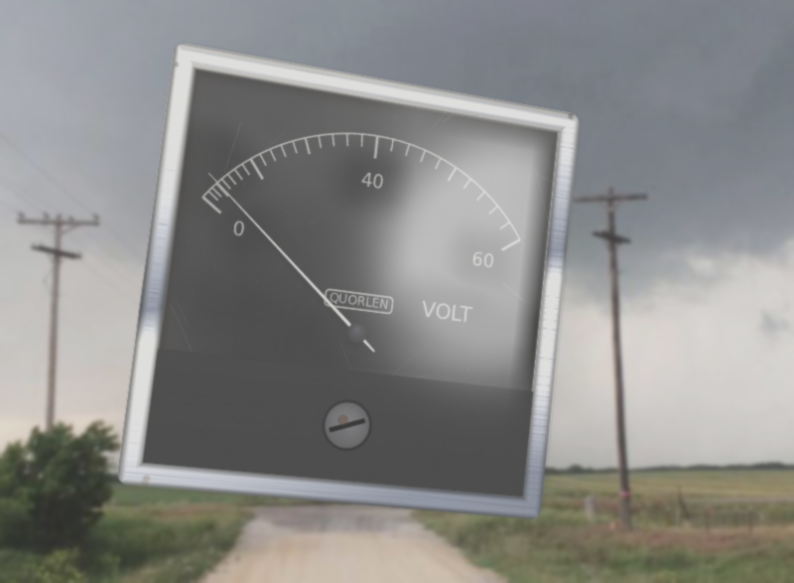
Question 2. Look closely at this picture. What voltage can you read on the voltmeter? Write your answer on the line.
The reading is 10 V
